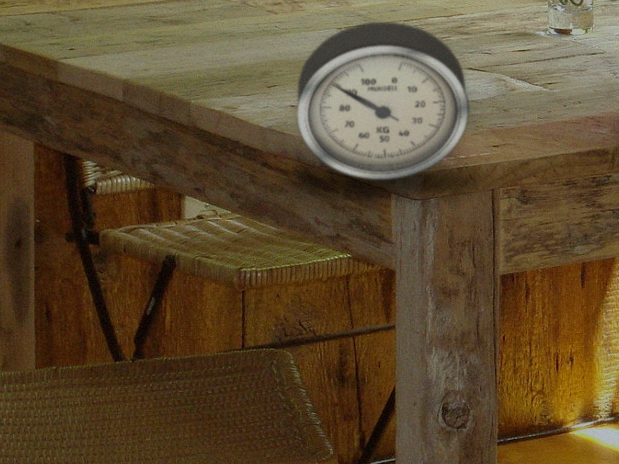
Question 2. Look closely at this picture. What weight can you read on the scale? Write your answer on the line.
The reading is 90 kg
